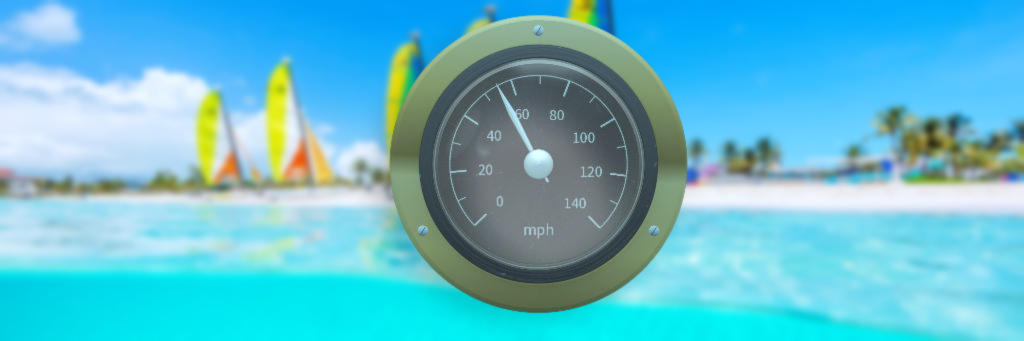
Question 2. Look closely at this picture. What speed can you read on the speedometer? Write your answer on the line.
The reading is 55 mph
